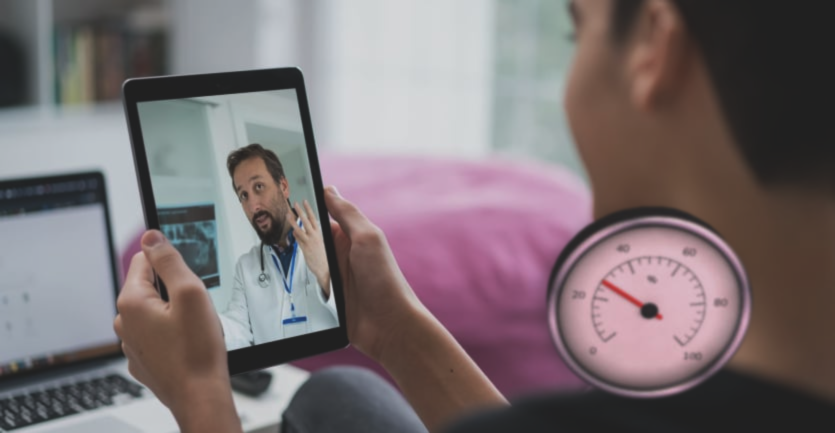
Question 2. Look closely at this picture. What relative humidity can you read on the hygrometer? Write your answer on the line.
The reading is 28 %
